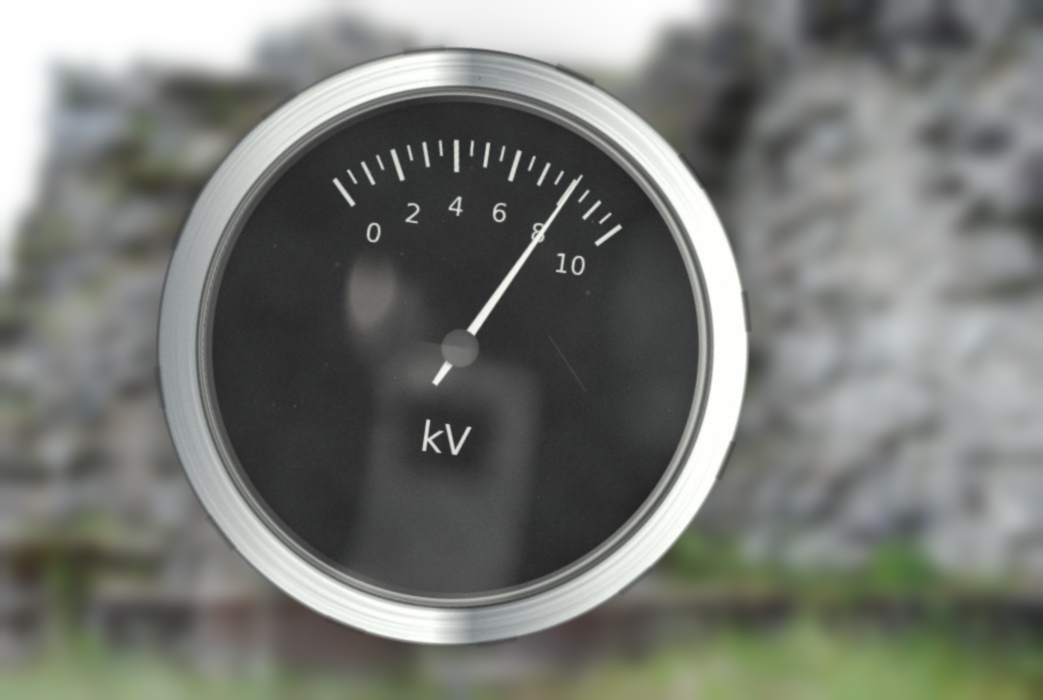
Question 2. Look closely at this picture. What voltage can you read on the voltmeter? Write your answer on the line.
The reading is 8 kV
